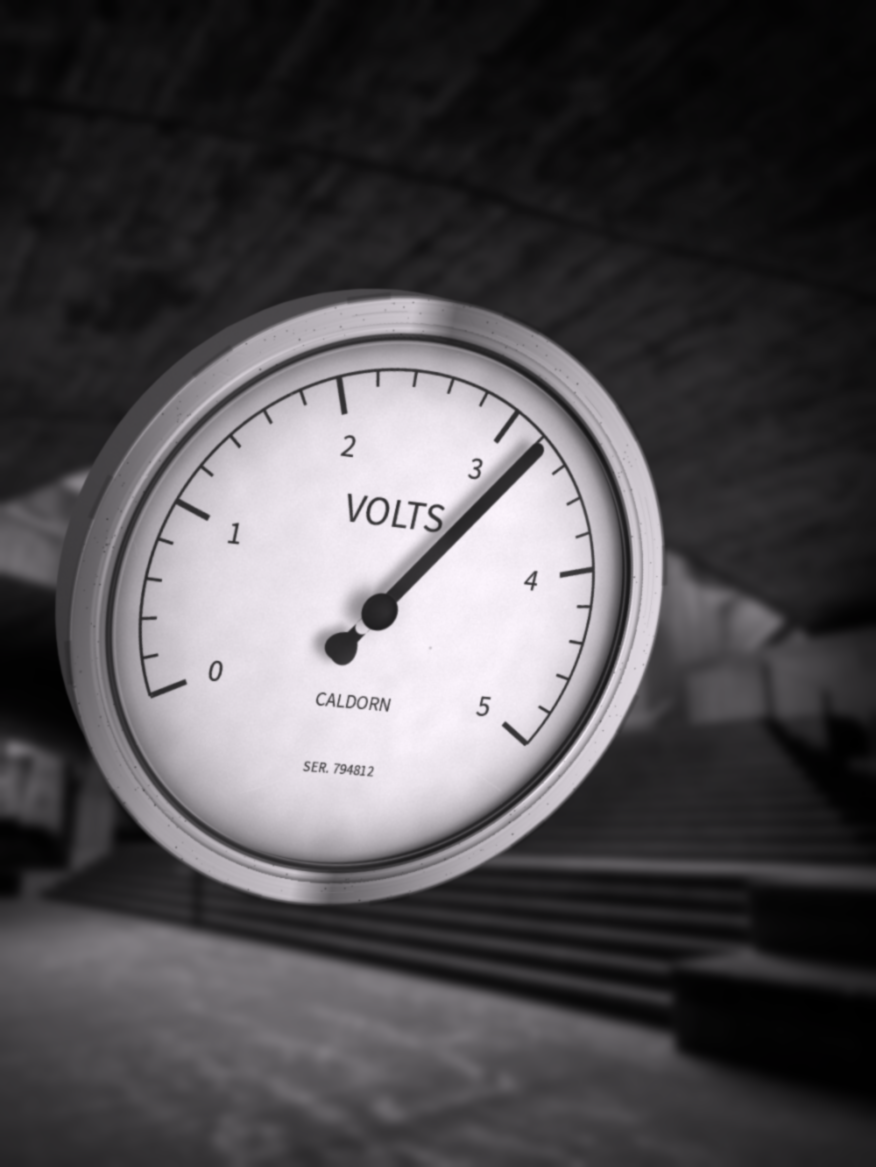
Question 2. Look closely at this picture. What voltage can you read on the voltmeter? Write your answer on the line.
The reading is 3.2 V
